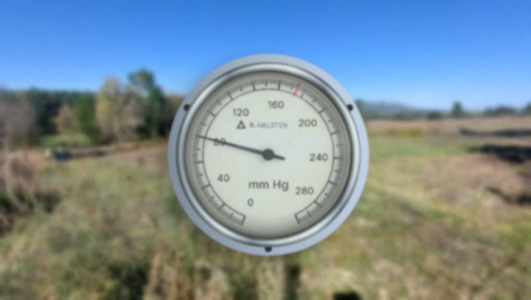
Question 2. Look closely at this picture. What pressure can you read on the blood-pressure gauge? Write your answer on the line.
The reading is 80 mmHg
